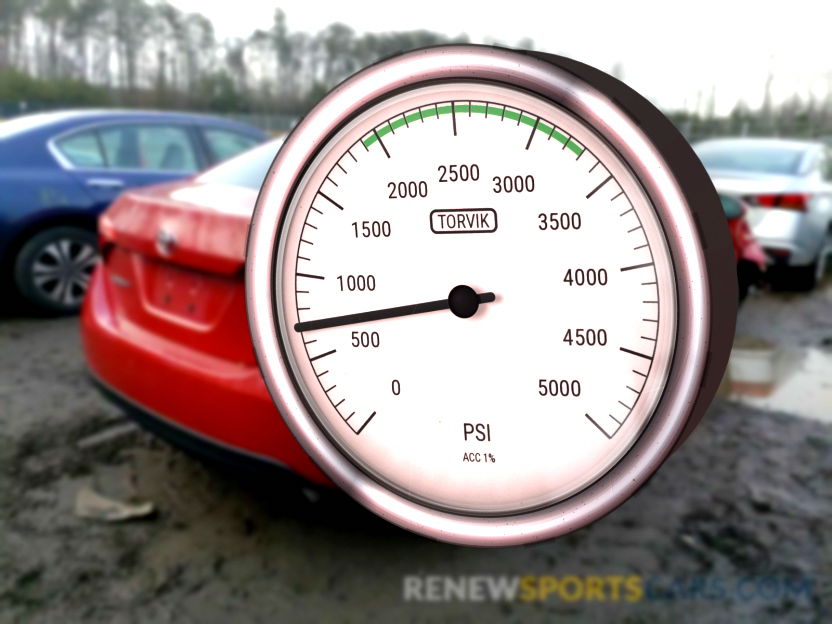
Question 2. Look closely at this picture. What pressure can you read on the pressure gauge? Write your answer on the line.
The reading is 700 psi
